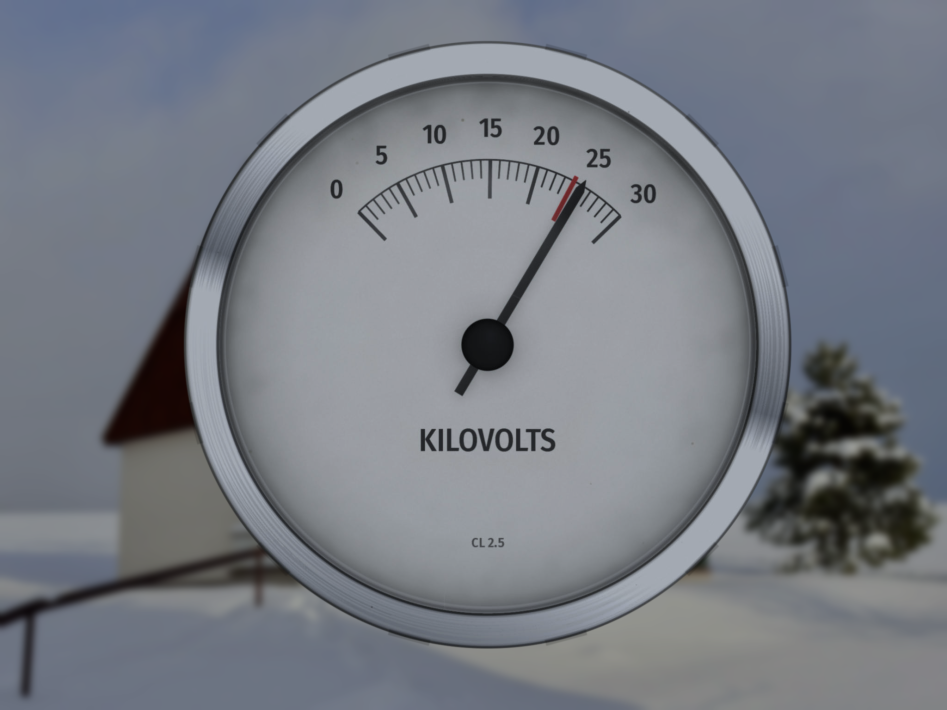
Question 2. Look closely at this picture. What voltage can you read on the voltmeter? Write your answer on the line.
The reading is 25 kV
